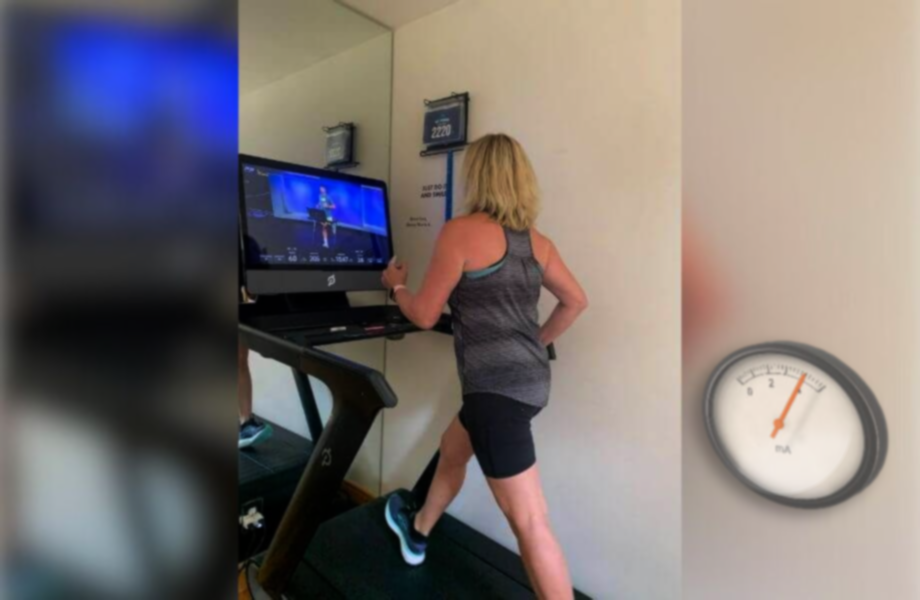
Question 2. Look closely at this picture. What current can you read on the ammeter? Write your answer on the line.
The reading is 4 mA
